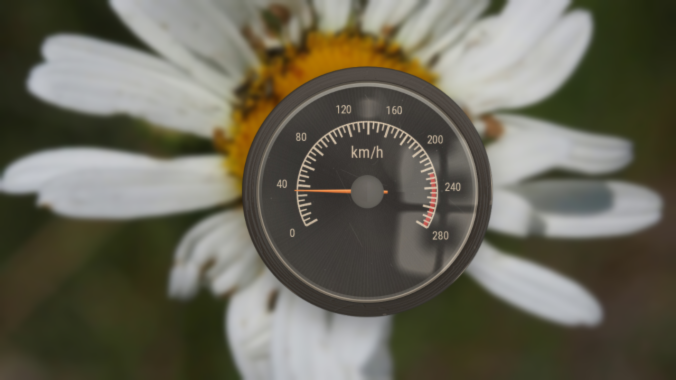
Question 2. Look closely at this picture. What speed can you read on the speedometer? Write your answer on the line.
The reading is 35 km/h
